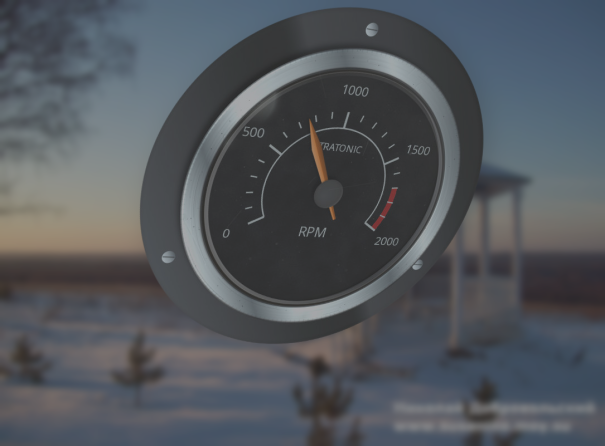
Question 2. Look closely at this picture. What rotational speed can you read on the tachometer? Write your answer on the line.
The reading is 750 rpm
